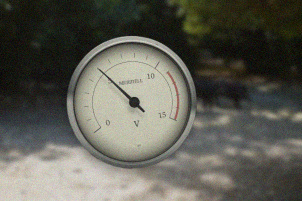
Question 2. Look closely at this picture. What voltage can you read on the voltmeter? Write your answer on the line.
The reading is 5 V
